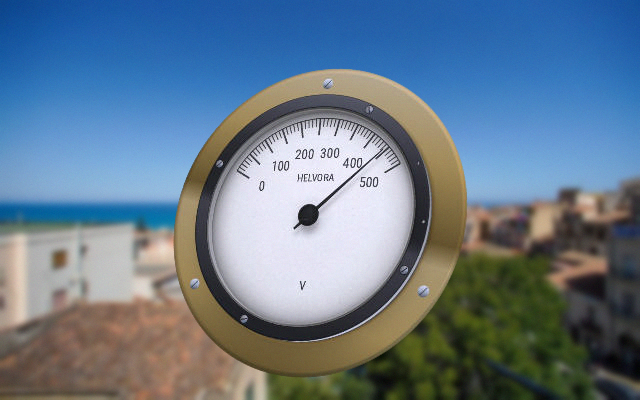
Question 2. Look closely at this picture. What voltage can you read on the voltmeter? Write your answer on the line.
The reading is 450 V
